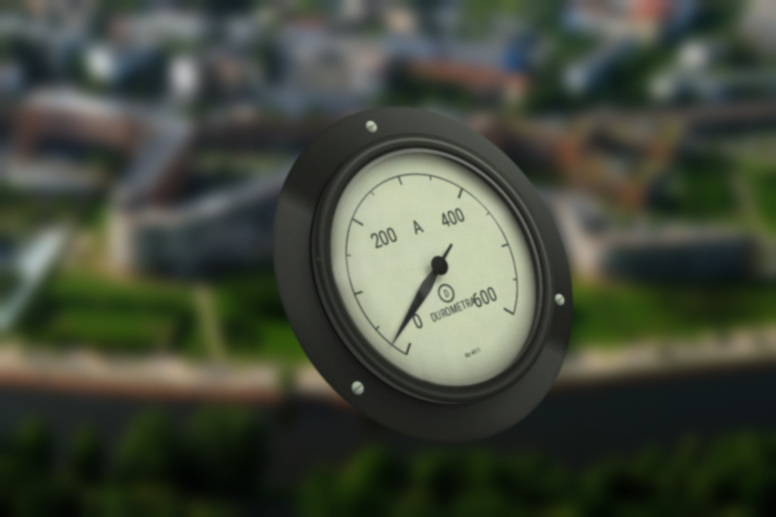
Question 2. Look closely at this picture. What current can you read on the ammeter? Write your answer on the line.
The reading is 25 A
